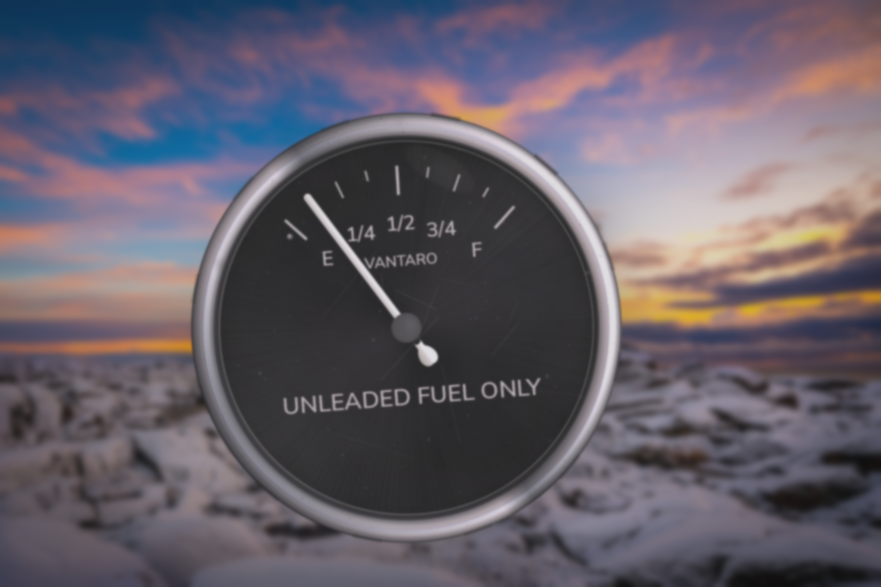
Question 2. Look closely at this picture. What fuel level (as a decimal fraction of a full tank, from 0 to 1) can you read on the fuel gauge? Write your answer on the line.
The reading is 0.125
